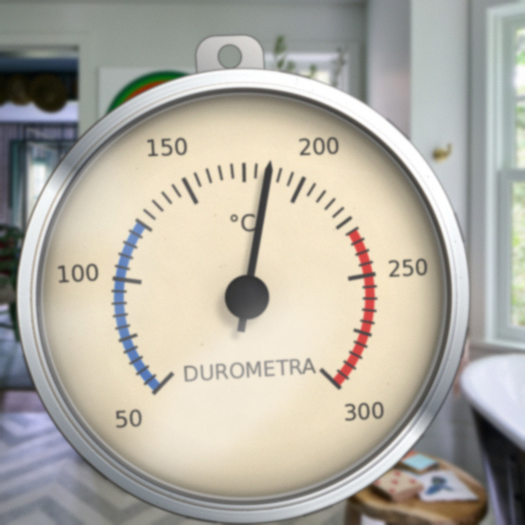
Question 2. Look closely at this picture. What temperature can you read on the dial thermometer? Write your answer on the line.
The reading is 185 °C
